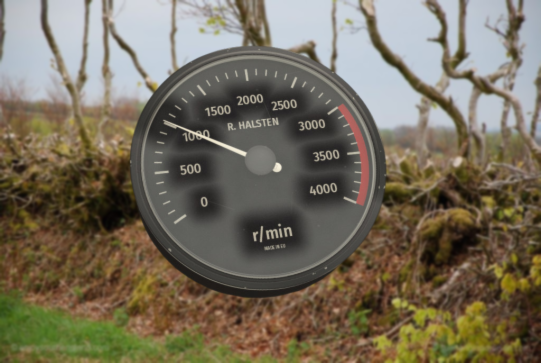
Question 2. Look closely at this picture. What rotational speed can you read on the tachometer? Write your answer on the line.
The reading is 1000 rpm
